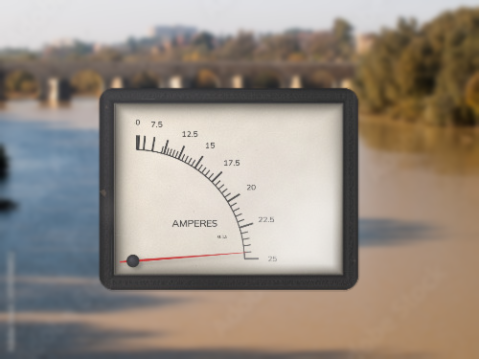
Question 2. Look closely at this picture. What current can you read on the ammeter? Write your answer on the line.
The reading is 24.5 A
